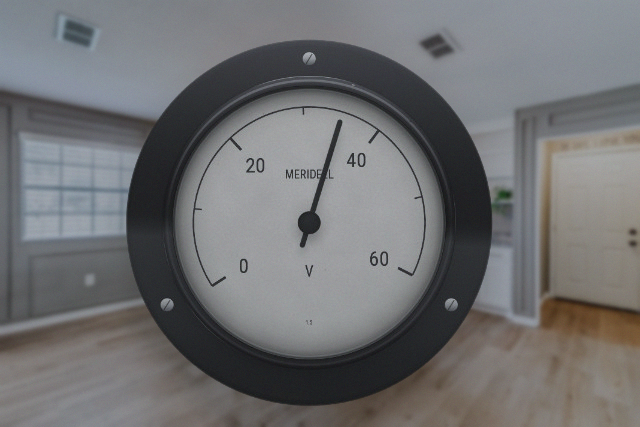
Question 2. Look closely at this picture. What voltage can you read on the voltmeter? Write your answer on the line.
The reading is 35 V
